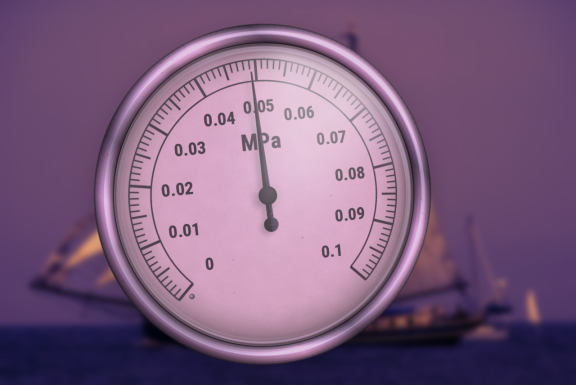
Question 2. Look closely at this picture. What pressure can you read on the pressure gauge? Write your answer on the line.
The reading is 0.049 MPa
